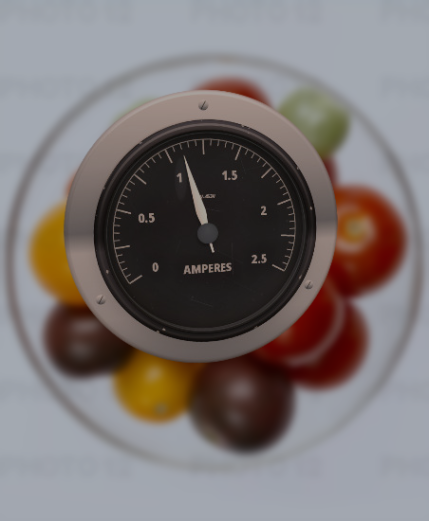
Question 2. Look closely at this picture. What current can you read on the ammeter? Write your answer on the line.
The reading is 1.1 A
